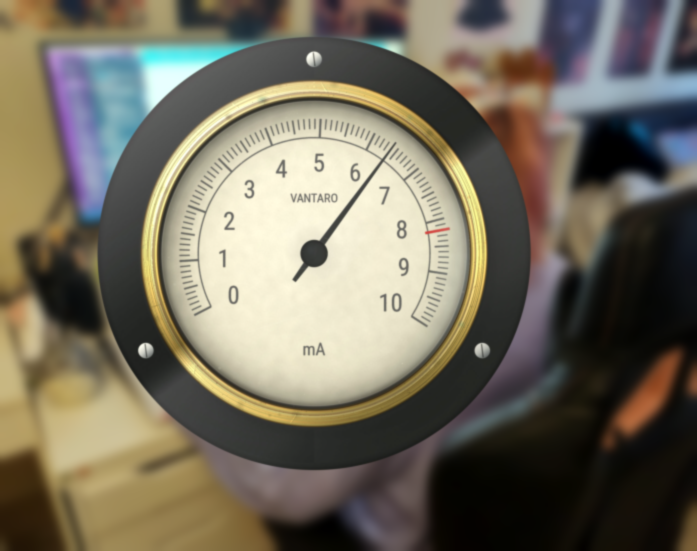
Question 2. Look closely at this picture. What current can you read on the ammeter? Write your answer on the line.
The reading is 6.4 mA
